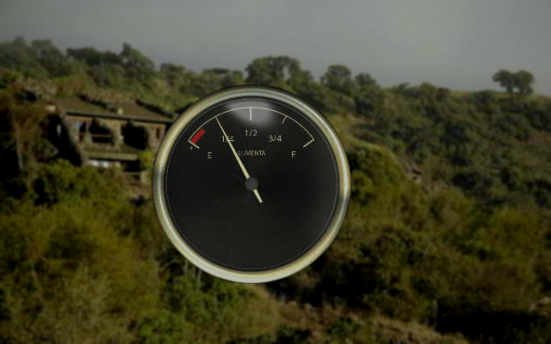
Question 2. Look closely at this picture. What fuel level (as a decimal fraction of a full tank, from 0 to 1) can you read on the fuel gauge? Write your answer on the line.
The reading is 0.25
